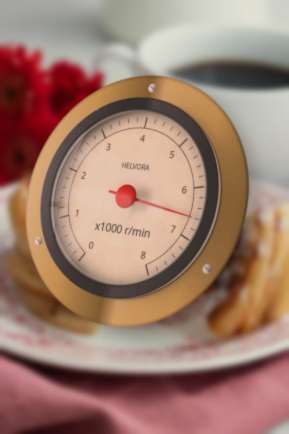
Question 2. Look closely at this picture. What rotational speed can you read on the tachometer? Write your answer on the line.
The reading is 6600 rpm
